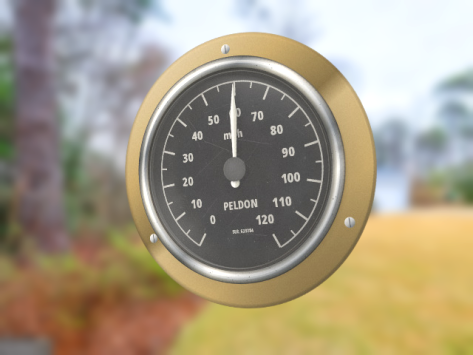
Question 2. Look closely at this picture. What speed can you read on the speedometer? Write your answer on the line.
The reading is 60 mph
